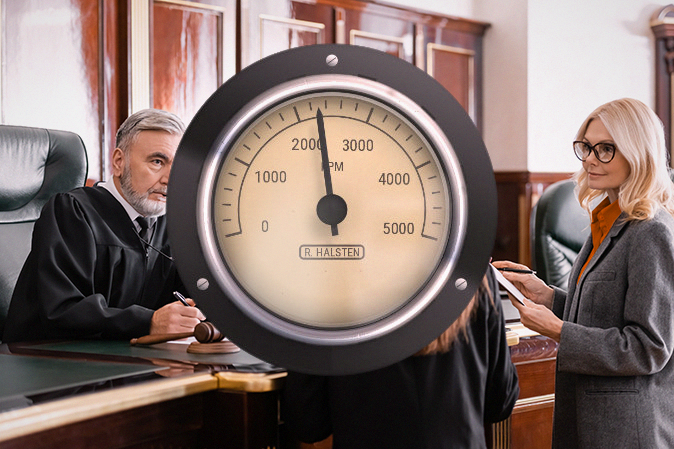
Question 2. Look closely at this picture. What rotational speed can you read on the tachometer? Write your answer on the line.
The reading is 2300 rpm
